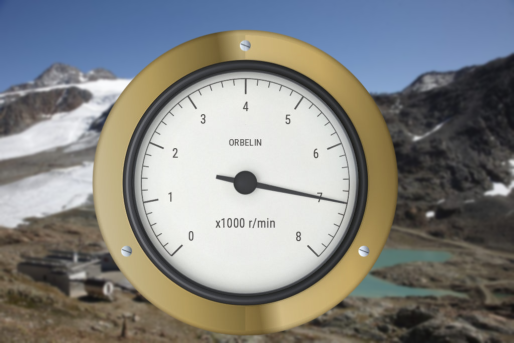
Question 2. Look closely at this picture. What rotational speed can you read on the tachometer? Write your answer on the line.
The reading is 7000 rpm
